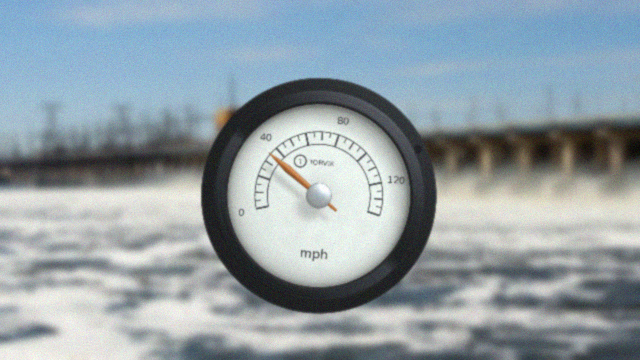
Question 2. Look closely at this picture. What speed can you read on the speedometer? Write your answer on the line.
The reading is 35 mph
